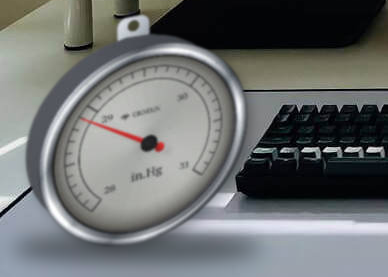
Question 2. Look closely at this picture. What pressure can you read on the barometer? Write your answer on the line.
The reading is 28.9 inHg
